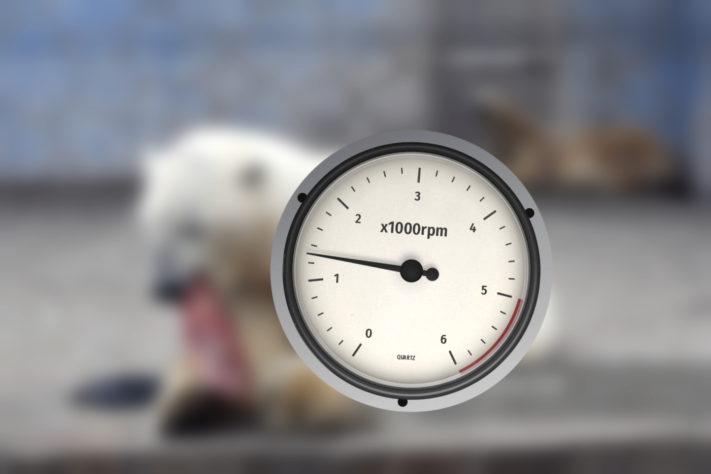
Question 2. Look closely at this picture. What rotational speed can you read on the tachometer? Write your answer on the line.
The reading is 1300 rpm
